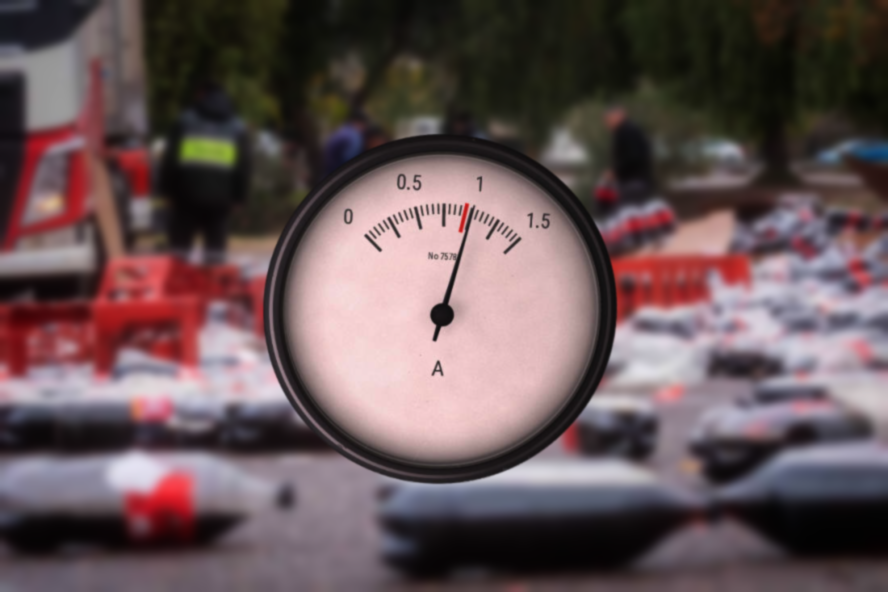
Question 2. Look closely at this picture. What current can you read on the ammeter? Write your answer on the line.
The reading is 1 A
